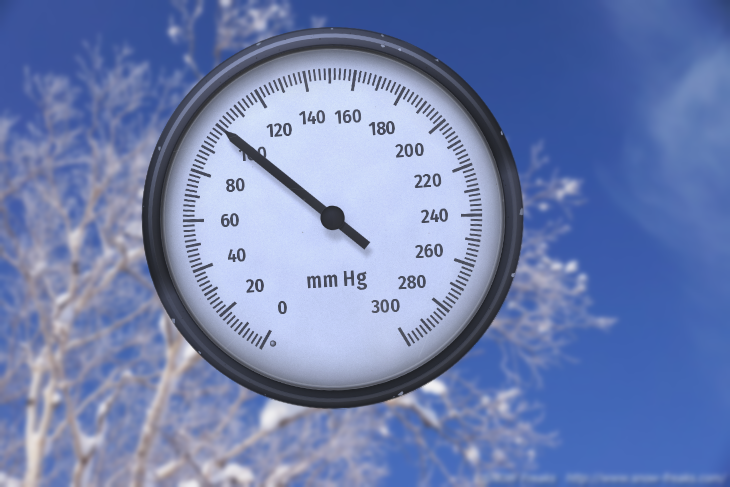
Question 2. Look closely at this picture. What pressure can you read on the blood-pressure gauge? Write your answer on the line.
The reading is 100 mmHg
